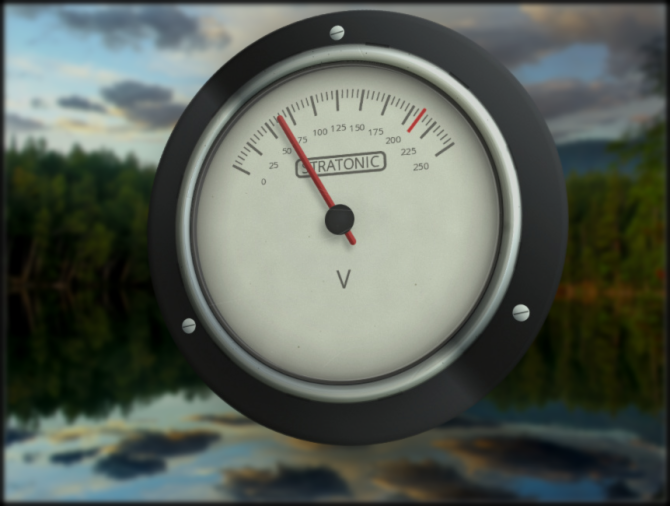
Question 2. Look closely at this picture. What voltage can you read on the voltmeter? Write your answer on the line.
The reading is 65 V
